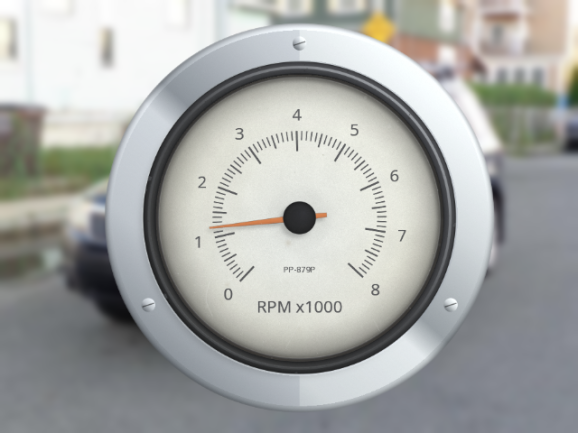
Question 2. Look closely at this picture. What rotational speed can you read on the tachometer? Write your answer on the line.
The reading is 1200 rpm
